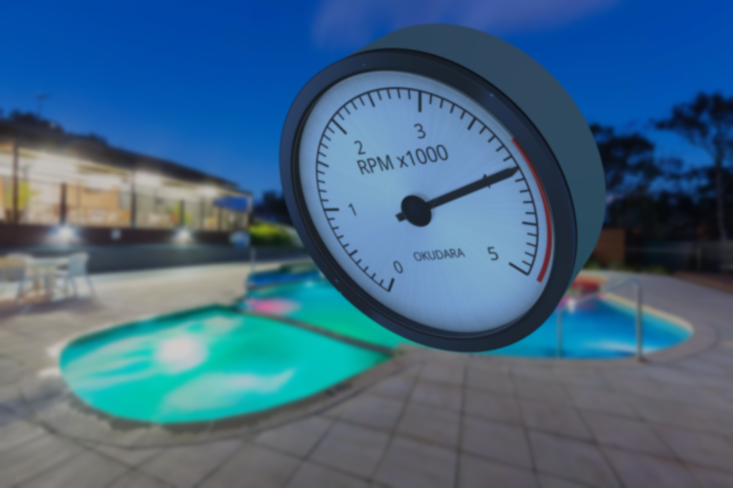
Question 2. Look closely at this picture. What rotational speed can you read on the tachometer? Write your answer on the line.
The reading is 4000 rpm
